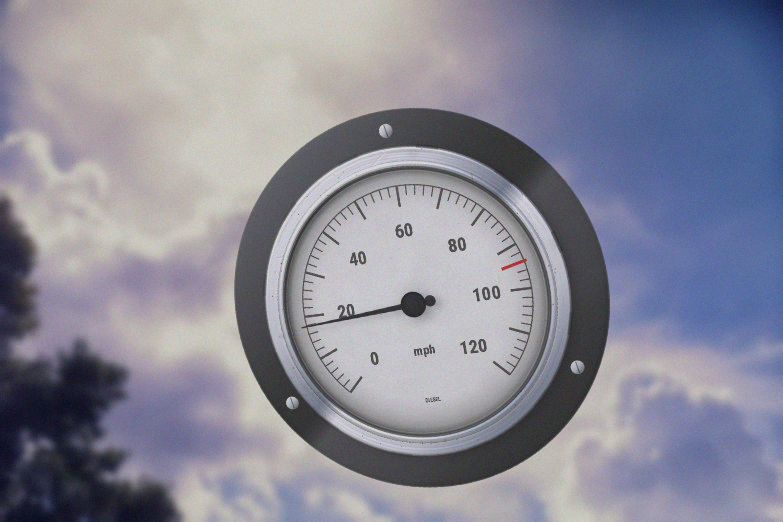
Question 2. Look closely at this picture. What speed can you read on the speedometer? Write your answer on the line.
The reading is 18 mph
